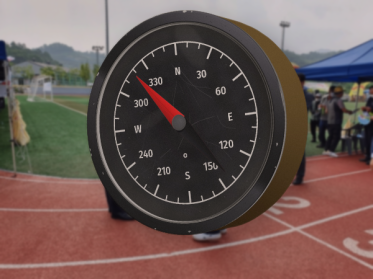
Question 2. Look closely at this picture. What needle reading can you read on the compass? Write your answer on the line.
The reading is 320 °
